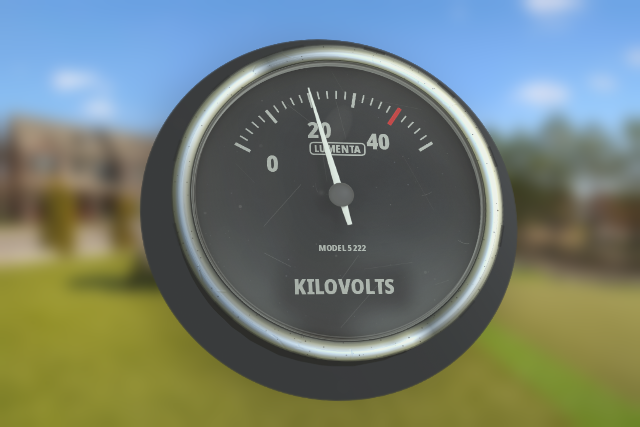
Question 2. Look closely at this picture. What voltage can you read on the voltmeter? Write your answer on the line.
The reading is 20 kV
